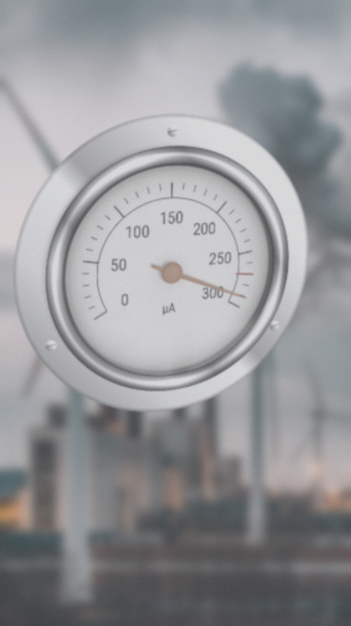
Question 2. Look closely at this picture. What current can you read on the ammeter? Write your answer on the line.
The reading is 290 µA
